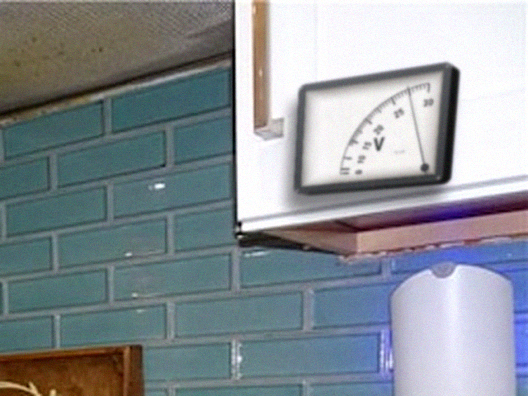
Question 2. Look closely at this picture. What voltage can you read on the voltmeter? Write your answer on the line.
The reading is 27.5 V
